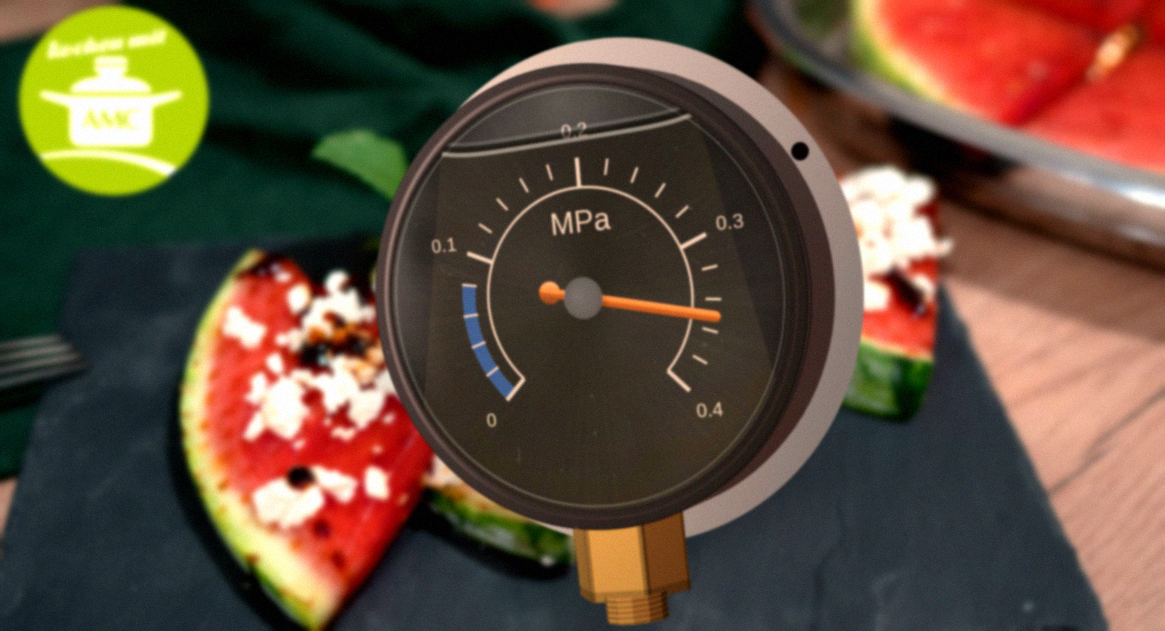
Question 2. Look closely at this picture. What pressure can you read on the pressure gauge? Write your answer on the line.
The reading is 0.35 MPa
